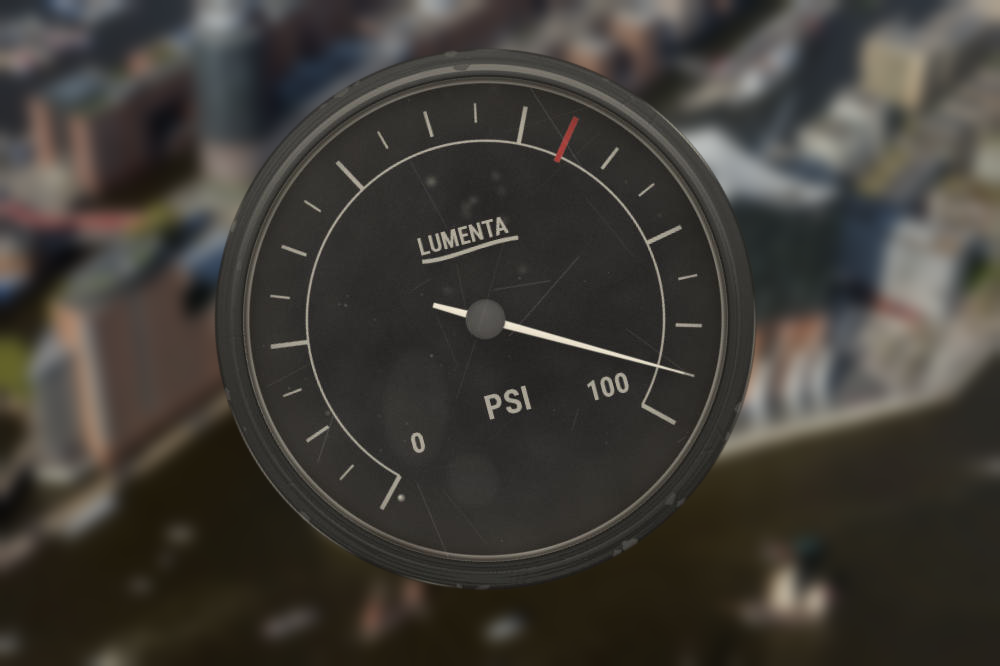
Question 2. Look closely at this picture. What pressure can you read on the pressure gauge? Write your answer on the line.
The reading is 95 psi
